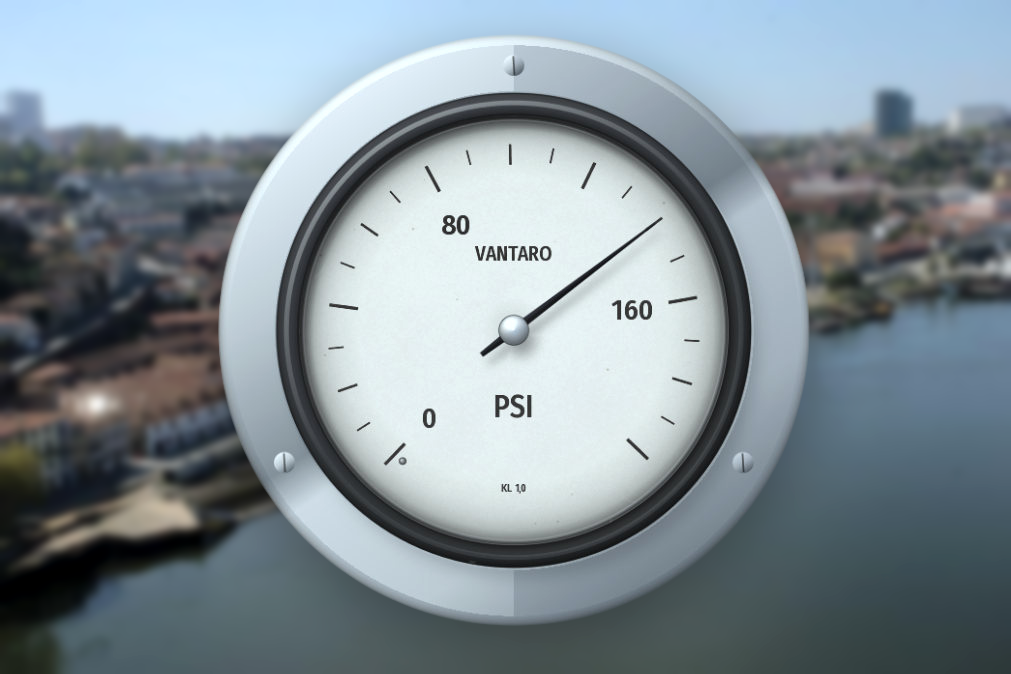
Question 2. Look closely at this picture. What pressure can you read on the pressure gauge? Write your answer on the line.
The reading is 140 psi
